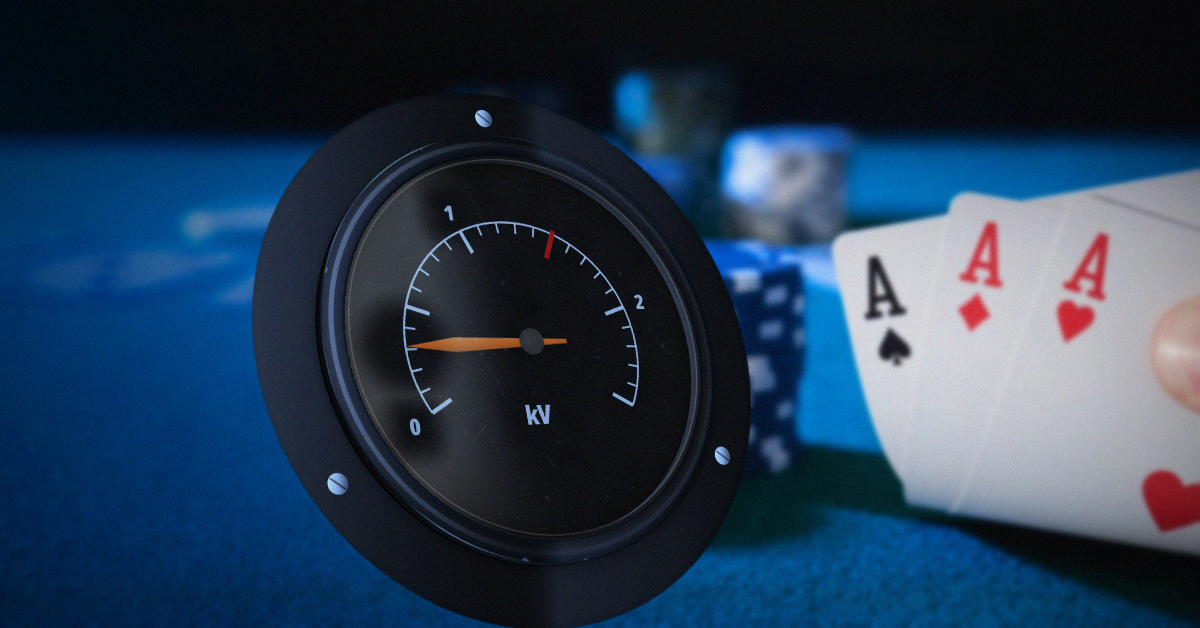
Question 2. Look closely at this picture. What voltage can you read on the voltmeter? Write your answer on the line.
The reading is 0.3 kV
